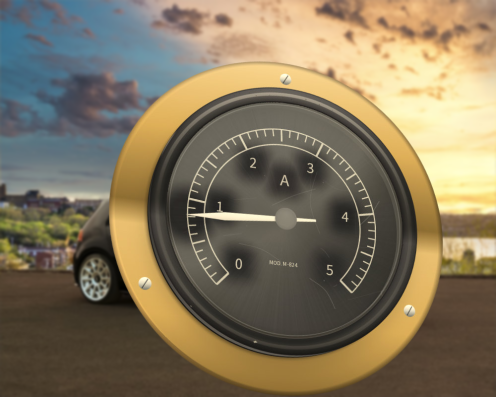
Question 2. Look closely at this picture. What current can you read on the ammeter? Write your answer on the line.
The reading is 0.8 A
